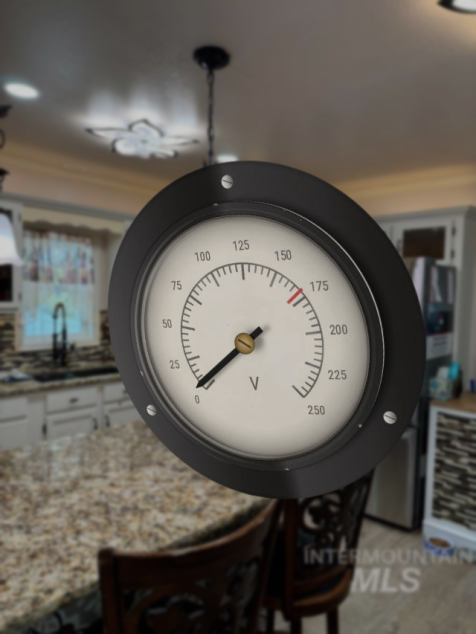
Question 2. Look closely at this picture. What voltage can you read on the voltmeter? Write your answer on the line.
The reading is 5 V
